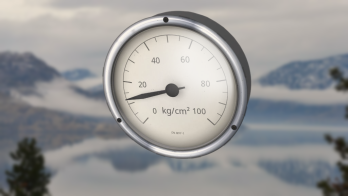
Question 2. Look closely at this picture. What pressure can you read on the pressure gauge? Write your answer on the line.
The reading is 12.5 kg/cm²
